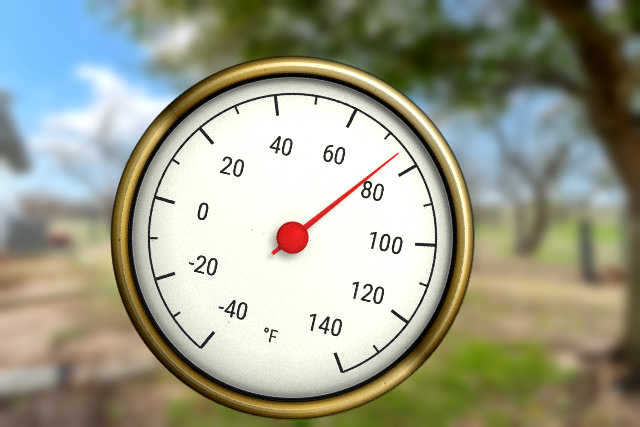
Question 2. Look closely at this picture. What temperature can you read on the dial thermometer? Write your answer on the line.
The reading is 75 °F
